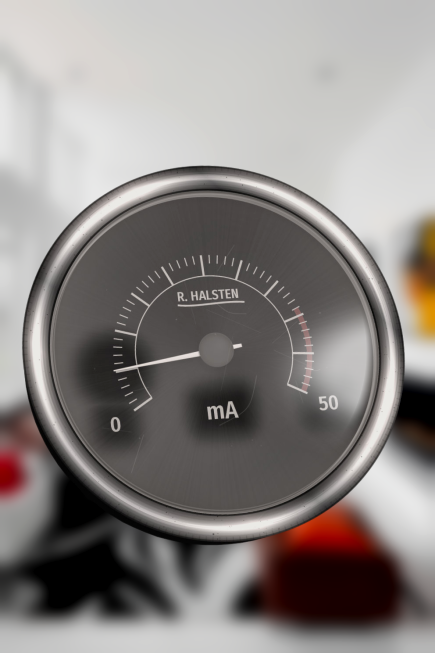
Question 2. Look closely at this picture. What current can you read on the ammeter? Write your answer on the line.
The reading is 5 mA
